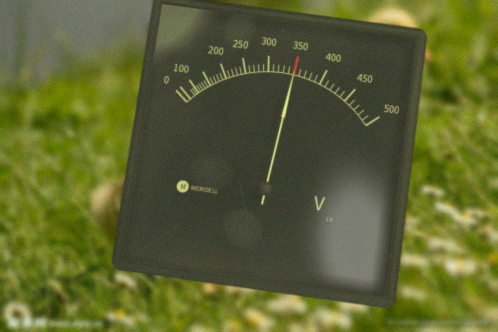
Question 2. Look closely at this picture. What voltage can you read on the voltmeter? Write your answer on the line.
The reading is 350 V
